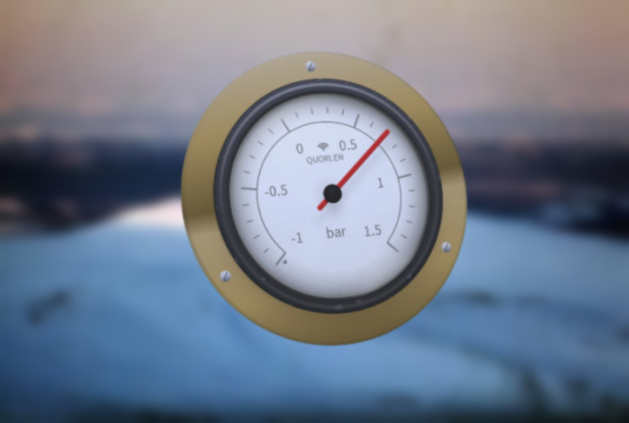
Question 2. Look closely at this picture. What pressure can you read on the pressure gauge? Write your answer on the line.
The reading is 0.7 bar
